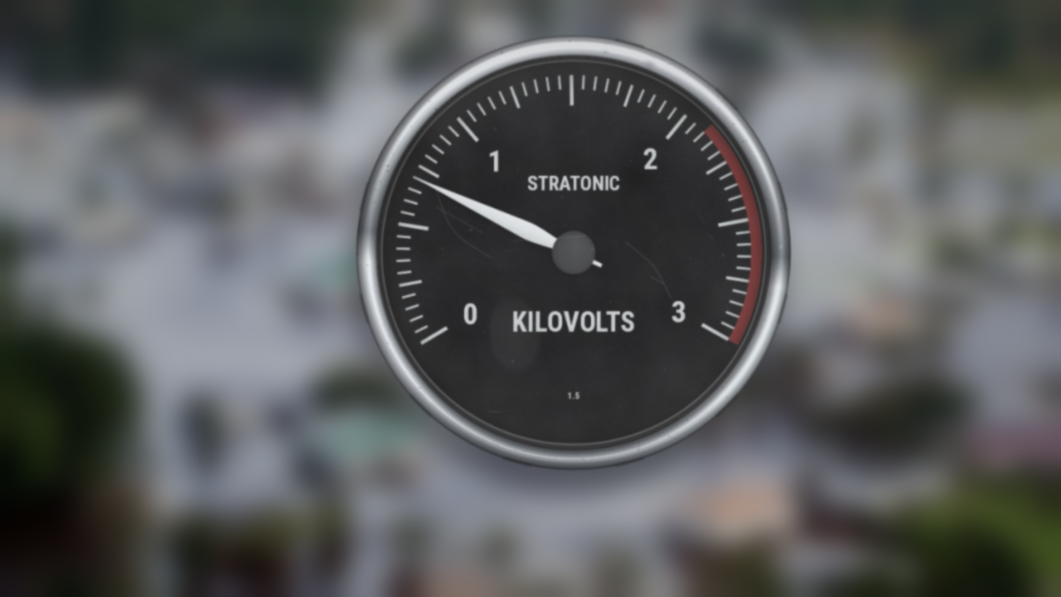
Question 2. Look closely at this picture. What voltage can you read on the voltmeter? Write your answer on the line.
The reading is 0.7 kV
